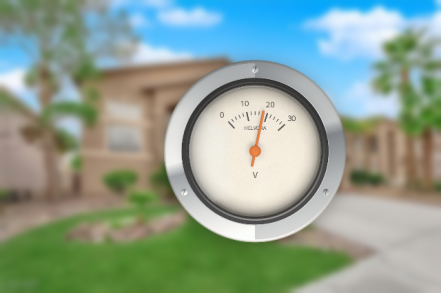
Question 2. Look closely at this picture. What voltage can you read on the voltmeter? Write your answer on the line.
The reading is 18 V
